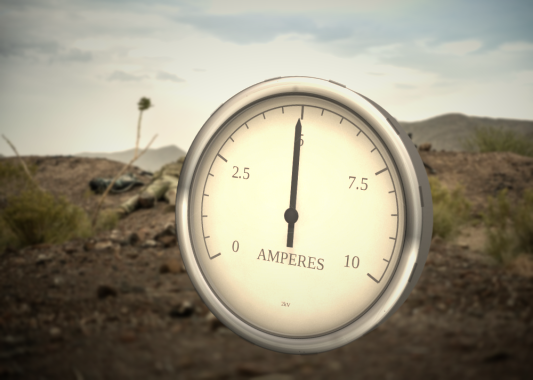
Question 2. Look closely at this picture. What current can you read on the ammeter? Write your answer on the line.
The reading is 5 A
